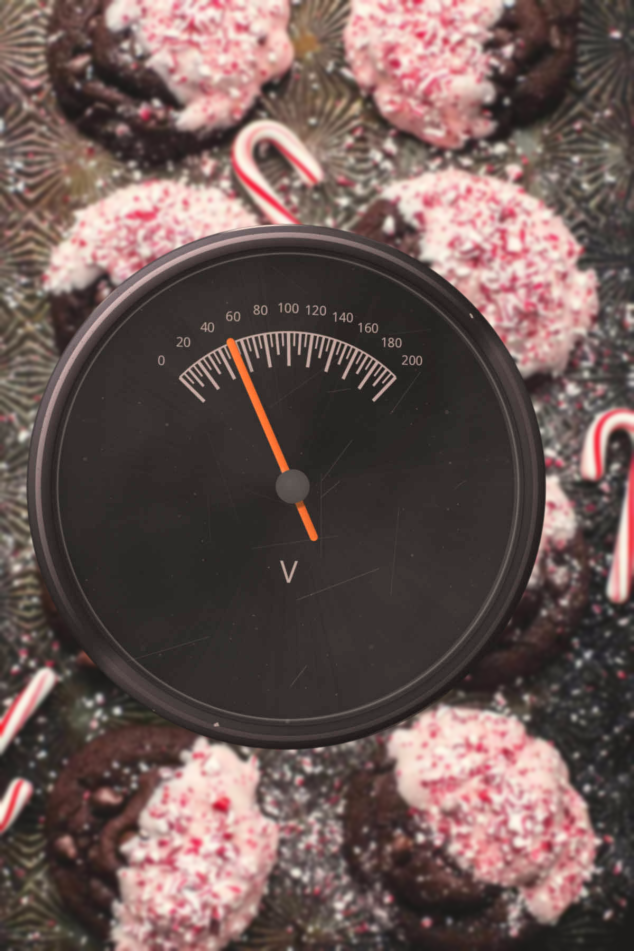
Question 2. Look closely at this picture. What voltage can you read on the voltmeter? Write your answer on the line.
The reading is 50 V
